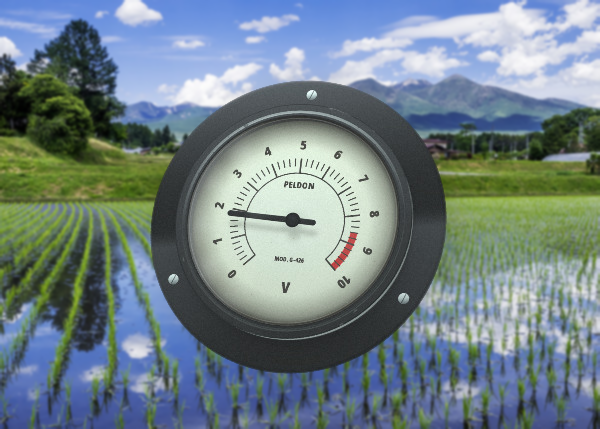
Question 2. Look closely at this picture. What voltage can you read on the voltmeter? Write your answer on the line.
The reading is 1.8 V
